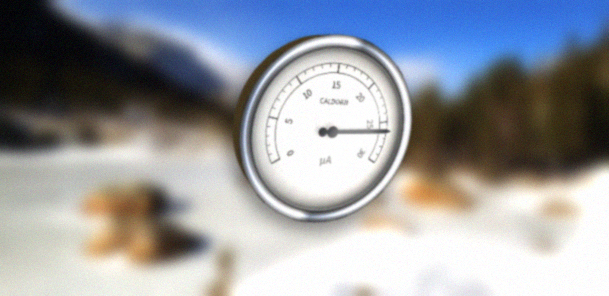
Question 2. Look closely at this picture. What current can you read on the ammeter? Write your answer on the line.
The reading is 26 µA
